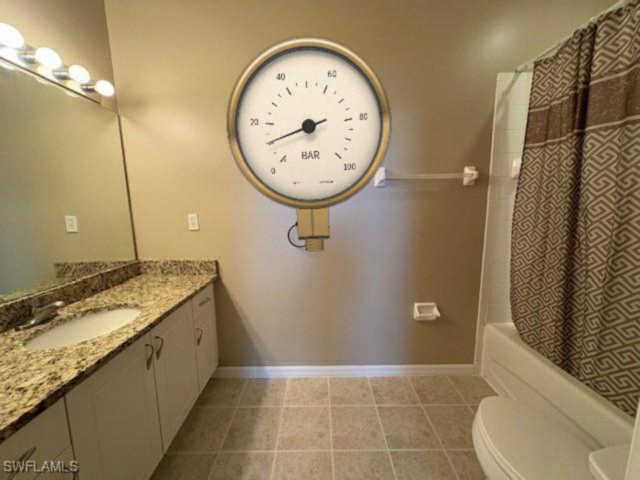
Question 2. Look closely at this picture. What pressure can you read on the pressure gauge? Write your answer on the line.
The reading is 10 bar
